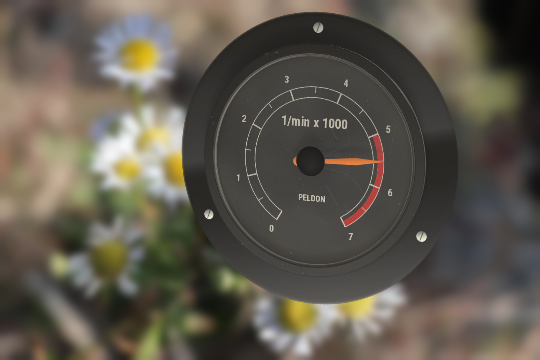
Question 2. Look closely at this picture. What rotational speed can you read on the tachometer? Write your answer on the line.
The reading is 5500 rpm
